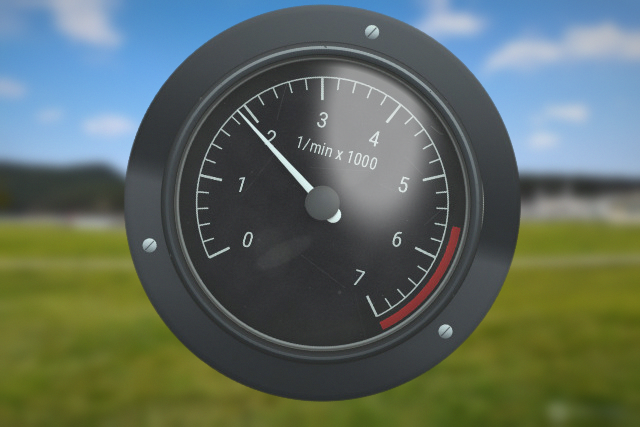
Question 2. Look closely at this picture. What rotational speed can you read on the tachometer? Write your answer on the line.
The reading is 1900 rpm
